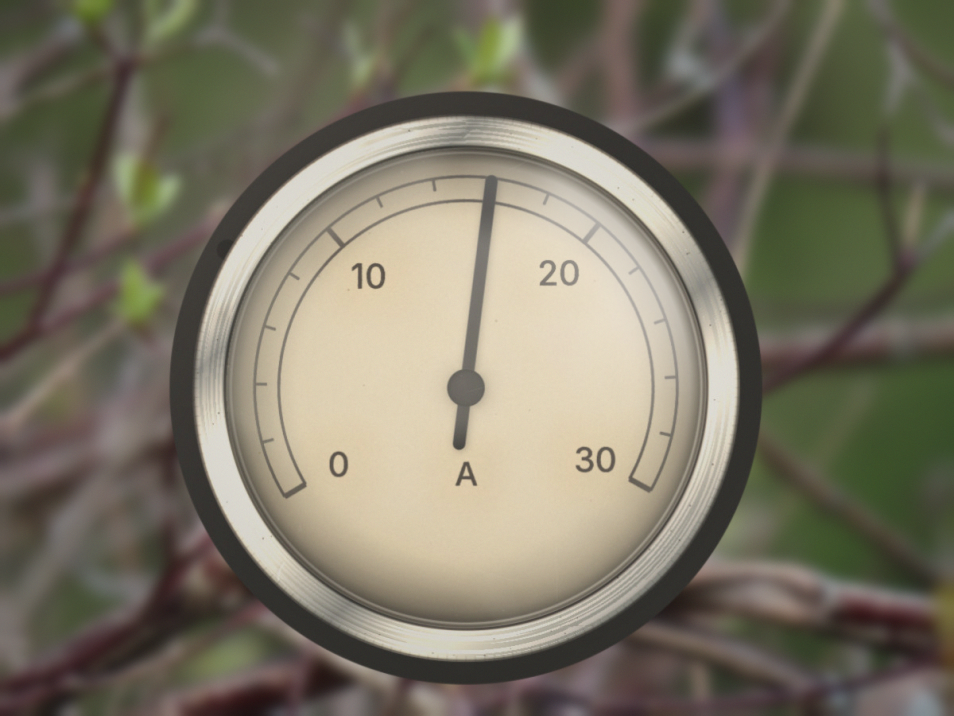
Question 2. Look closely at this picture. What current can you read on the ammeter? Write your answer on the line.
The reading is 16 A
